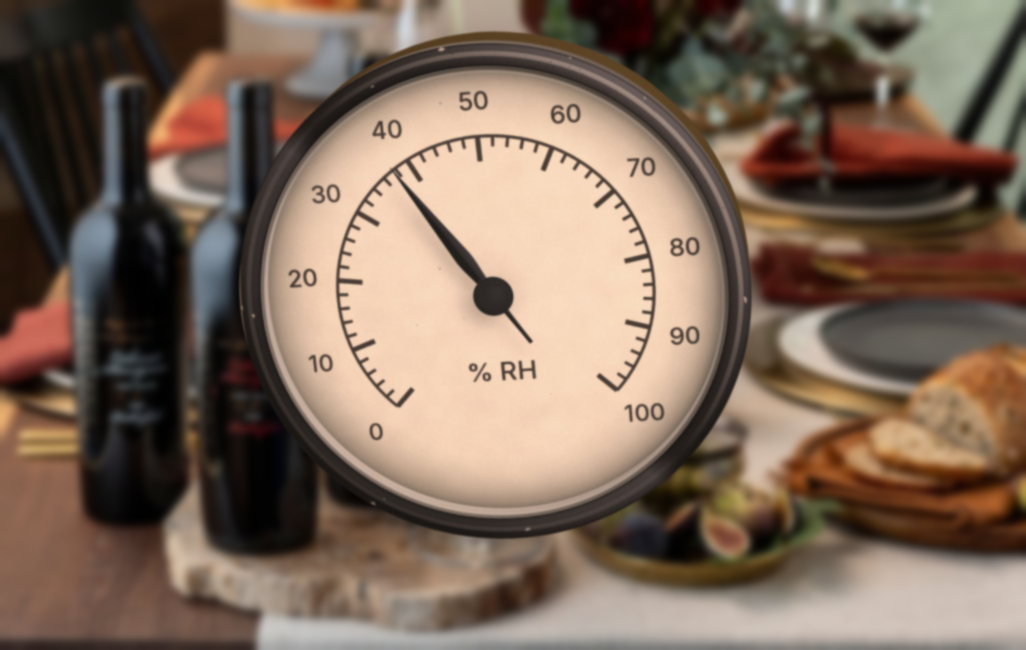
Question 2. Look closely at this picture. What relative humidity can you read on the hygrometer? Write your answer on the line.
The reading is 38 %
